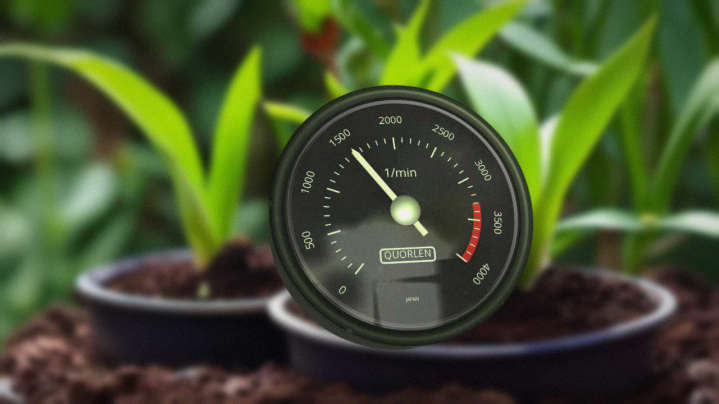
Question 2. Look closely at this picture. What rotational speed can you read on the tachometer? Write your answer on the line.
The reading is 1500 rpm
